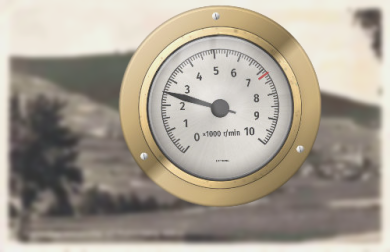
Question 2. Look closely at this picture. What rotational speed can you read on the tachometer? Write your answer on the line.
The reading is 2500 rpm
